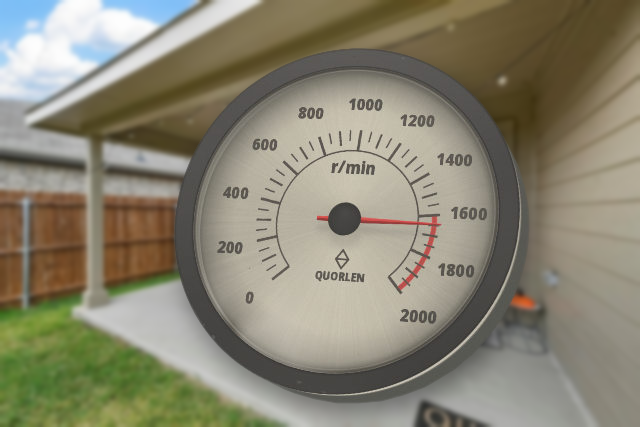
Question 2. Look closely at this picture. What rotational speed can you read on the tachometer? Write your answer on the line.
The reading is 1650 rpm
